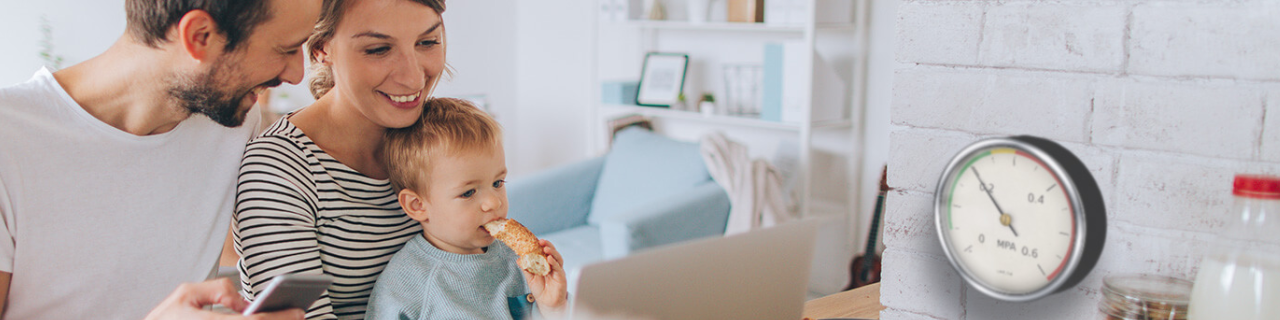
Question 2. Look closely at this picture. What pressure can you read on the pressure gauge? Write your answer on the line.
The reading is 0.2 MPa
